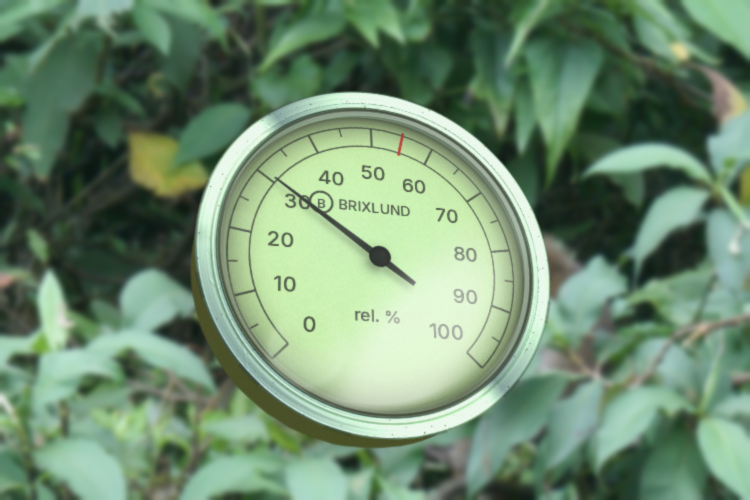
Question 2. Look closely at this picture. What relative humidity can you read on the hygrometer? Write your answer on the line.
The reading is 30 %
